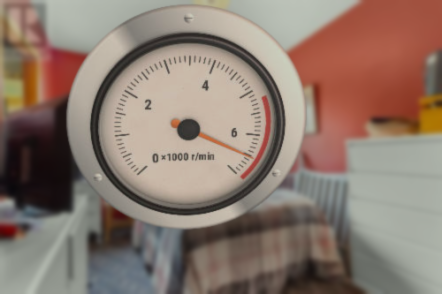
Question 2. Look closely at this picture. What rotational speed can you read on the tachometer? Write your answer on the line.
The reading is 6500 rpm
